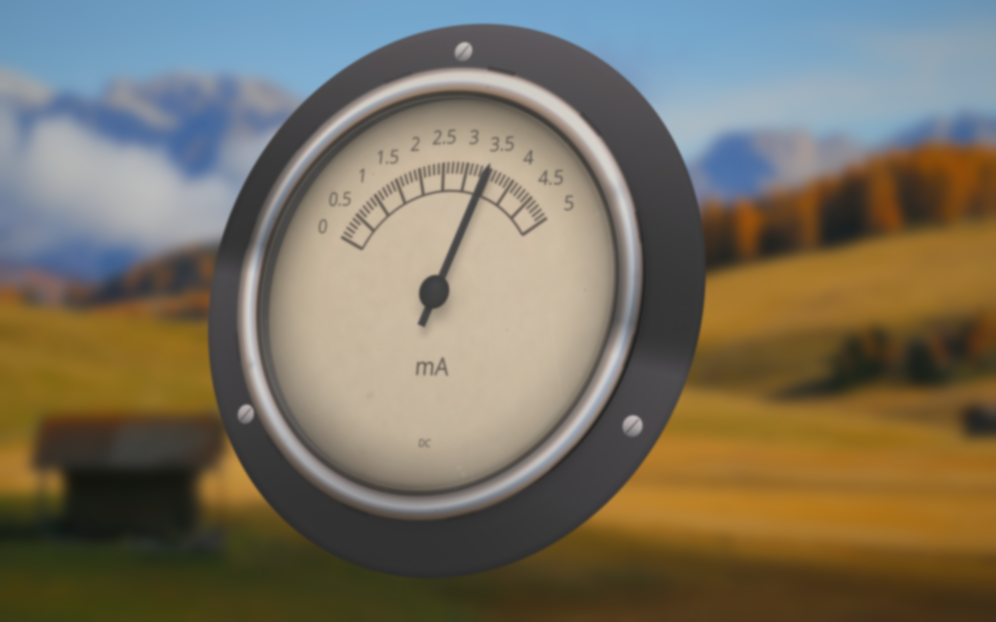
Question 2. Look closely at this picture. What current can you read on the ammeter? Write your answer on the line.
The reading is 3.5 mA
